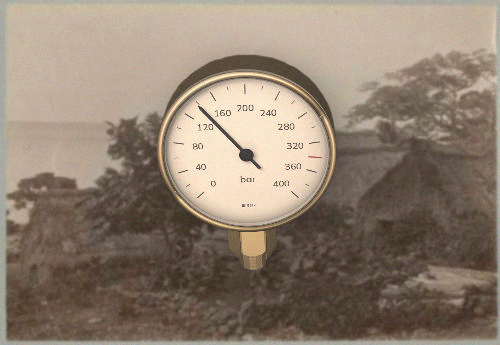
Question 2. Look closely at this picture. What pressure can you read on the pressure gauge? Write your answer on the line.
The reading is 140 bar
